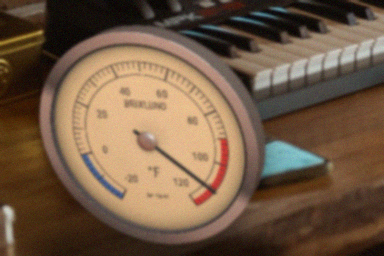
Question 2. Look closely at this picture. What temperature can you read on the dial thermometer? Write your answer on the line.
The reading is 110 °F
